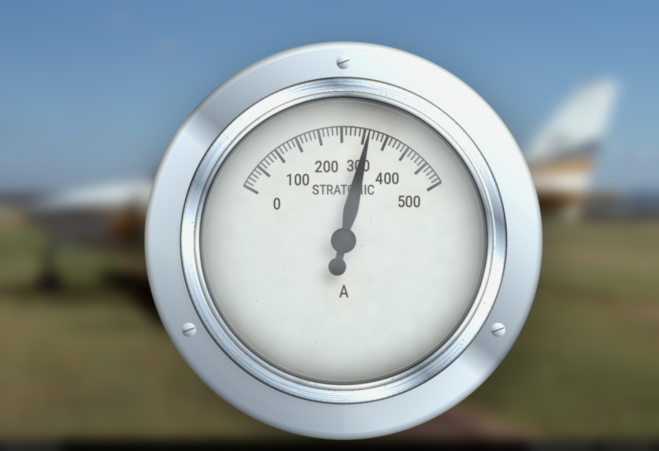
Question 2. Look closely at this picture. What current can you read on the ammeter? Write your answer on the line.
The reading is 310 A
